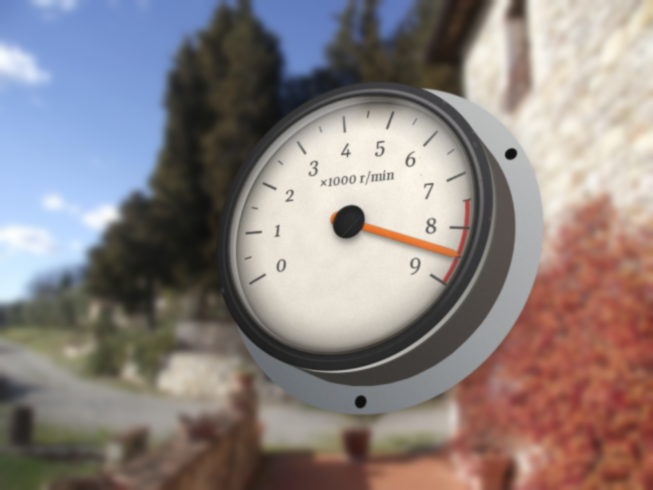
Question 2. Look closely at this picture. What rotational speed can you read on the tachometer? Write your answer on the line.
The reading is 8500 rpm
